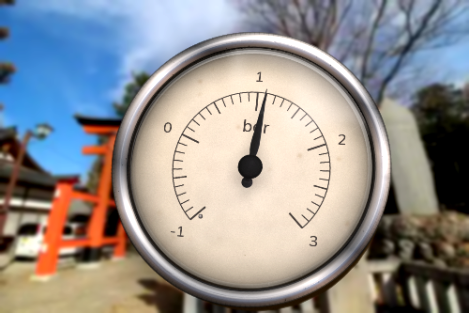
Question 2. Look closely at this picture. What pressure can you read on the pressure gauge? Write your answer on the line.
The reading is 1.1 bar
